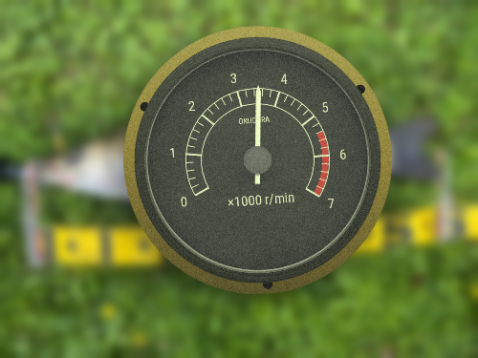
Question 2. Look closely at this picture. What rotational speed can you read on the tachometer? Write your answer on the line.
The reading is 3500 rpm
